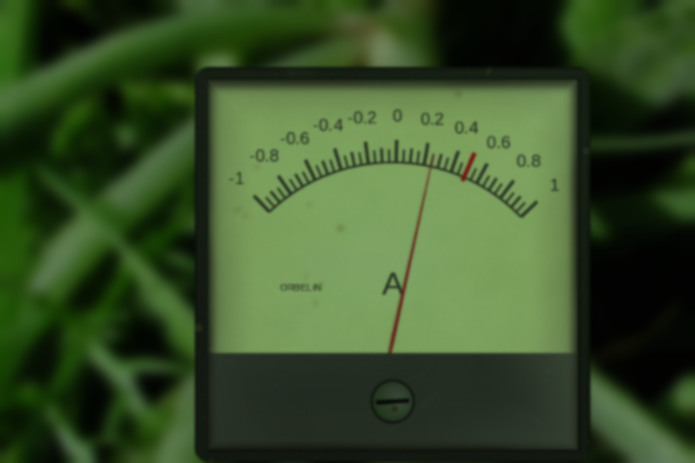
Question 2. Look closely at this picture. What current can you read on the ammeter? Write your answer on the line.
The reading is 0.25 A
